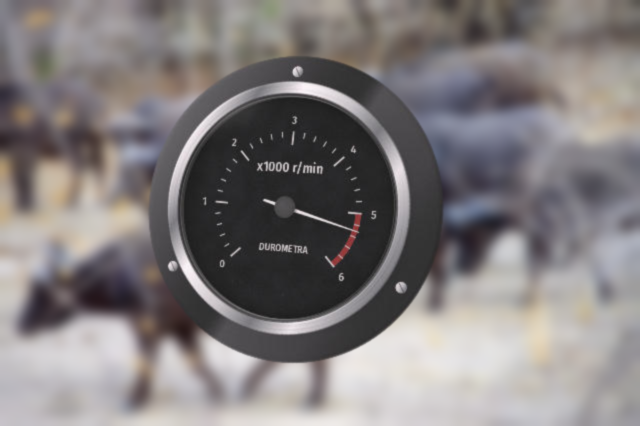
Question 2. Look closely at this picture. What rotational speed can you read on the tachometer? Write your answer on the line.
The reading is 5300 rpm
